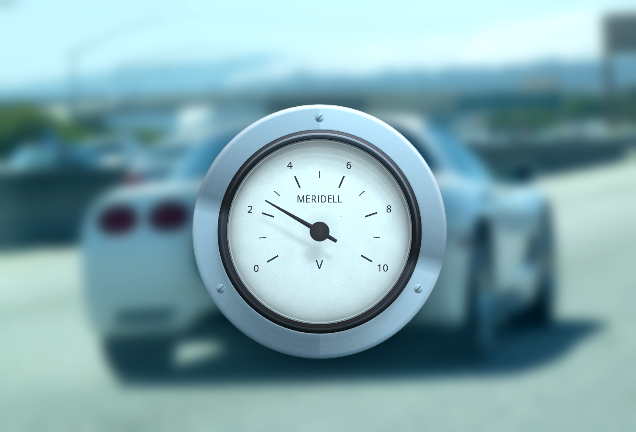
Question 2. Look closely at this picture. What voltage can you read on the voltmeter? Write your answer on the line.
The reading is 2.5 V
